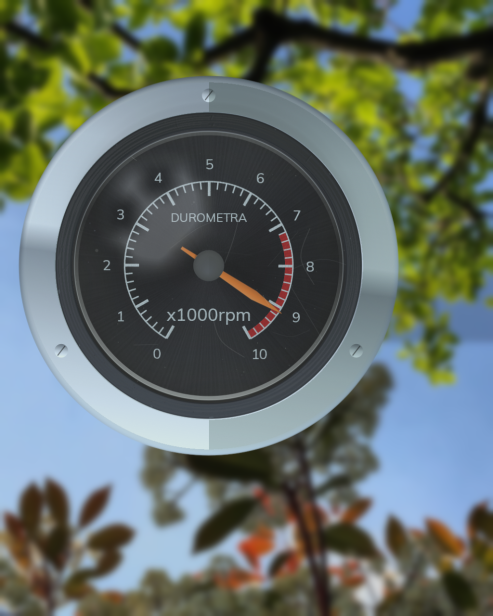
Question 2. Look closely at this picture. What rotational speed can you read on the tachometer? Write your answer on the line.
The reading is 9100 rpm
